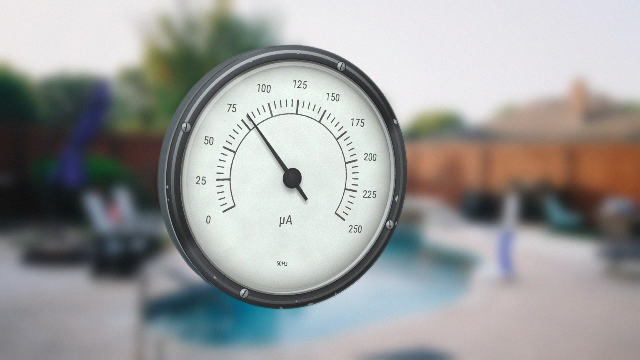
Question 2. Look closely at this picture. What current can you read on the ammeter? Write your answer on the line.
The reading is 80 µA
